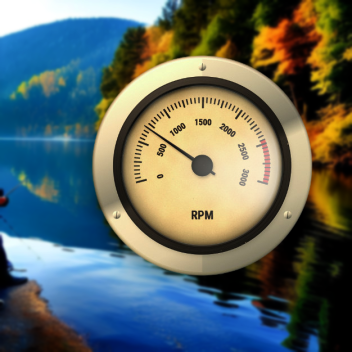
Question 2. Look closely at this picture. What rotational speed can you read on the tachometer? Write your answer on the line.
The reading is 700 rpm
